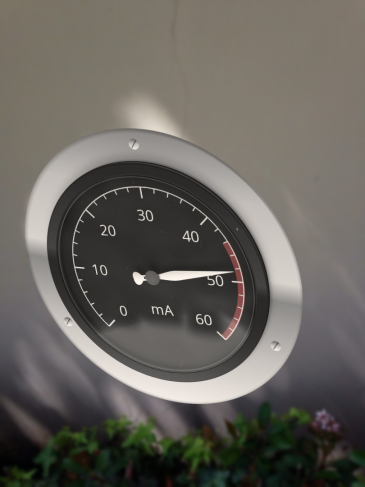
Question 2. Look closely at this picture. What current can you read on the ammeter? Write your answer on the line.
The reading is 48 mA
